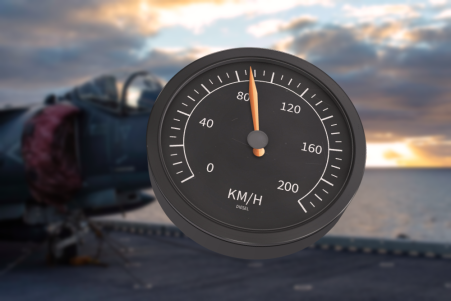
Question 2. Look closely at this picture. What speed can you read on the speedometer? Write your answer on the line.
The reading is 87.5 km/h
